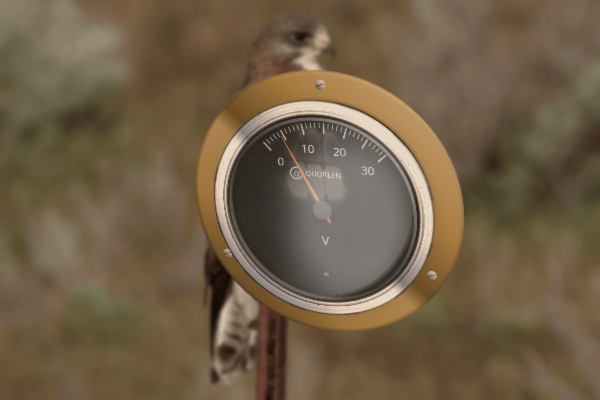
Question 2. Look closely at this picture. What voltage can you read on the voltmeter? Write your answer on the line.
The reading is 5 V
